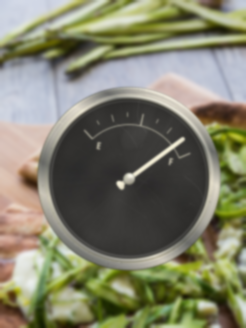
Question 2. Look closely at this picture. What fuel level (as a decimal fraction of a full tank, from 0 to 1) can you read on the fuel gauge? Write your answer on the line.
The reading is 0.875
